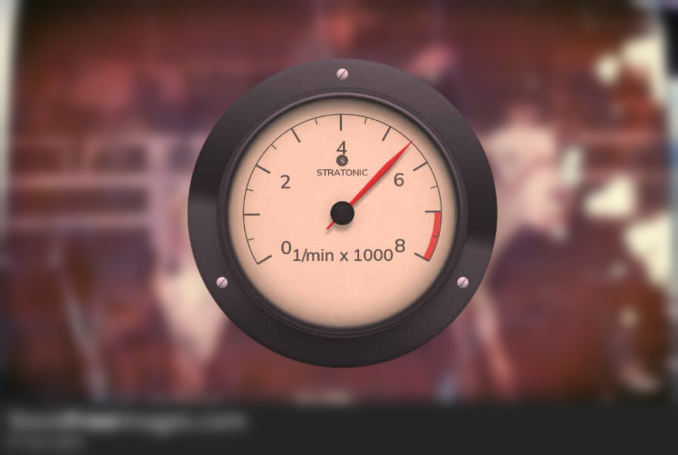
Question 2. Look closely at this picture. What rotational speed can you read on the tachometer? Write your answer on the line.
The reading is 5500 rpm
